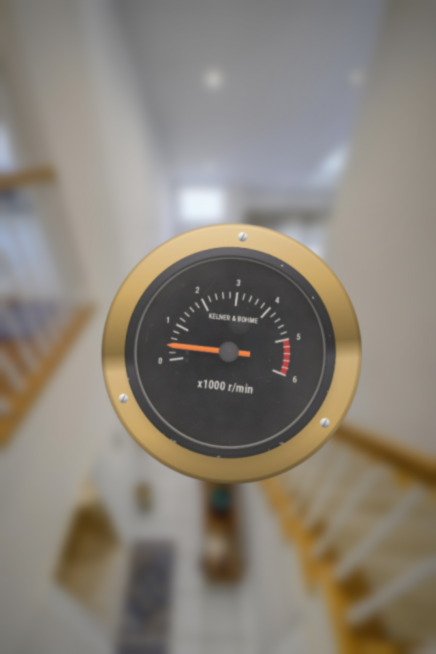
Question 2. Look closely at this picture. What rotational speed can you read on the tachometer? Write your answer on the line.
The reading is 400 rpm
